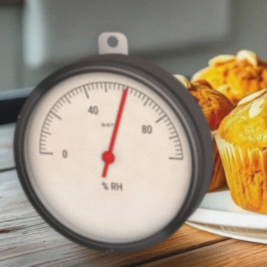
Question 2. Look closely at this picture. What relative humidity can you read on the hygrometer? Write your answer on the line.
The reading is 60 %
